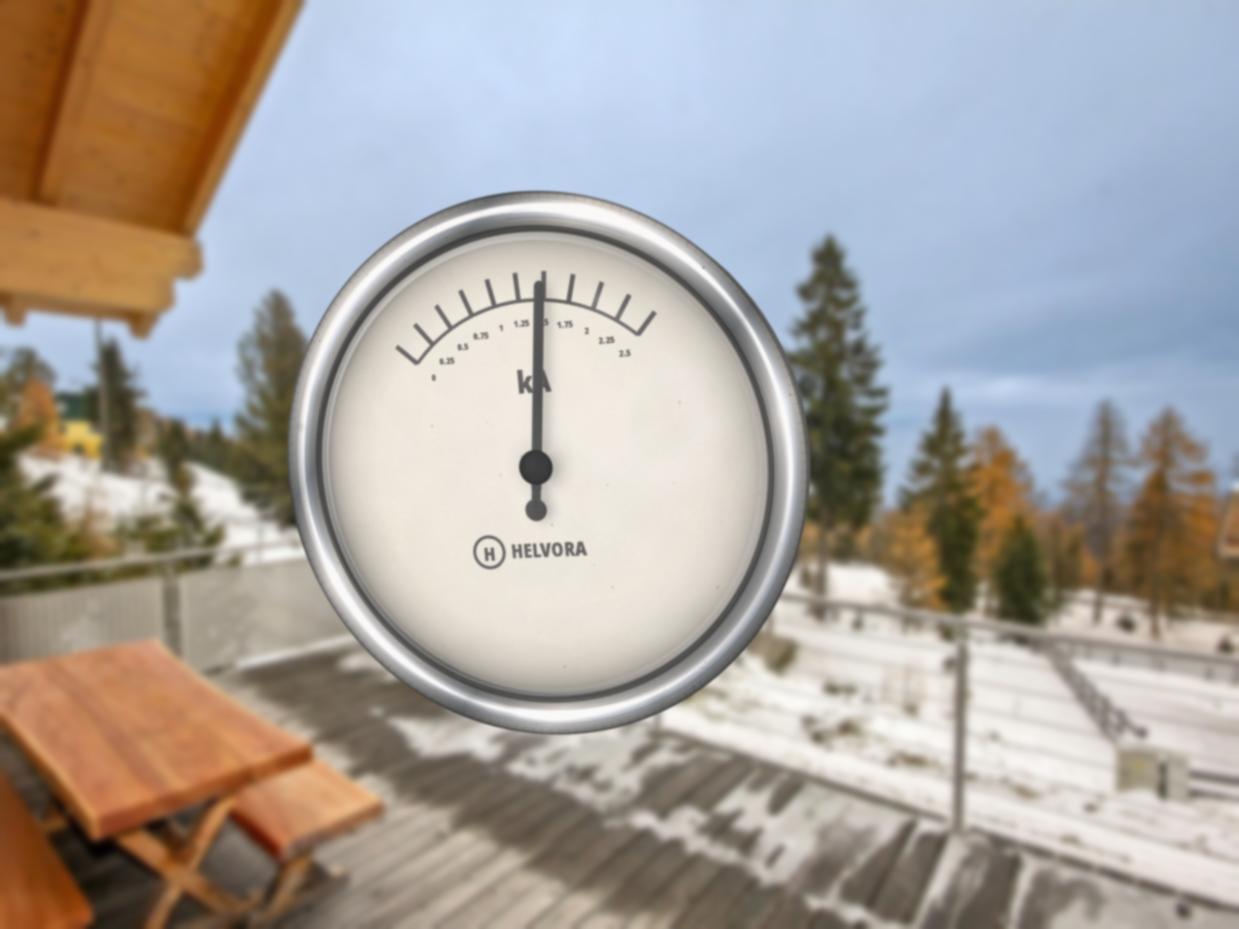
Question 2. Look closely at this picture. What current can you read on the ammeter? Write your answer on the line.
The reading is 1.5 kA
